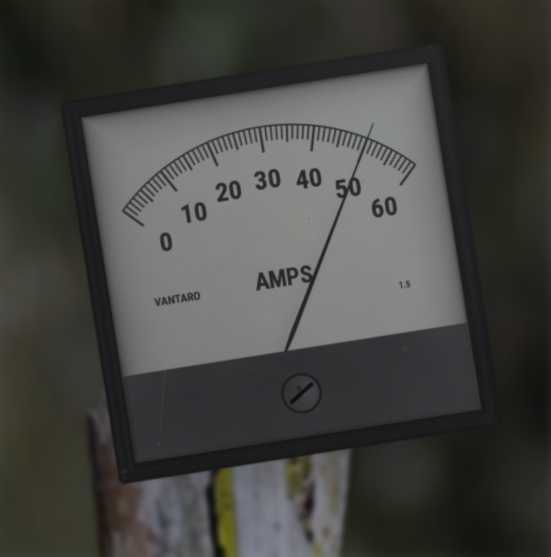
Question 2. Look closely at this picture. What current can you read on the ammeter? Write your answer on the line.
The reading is 50 A
